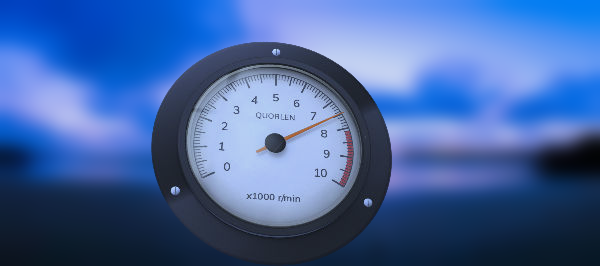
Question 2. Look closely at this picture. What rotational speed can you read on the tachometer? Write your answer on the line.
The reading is 7500 rpm
